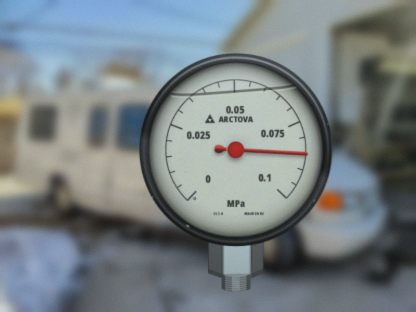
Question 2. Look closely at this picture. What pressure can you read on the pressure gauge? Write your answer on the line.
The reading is 0.085 MPa
